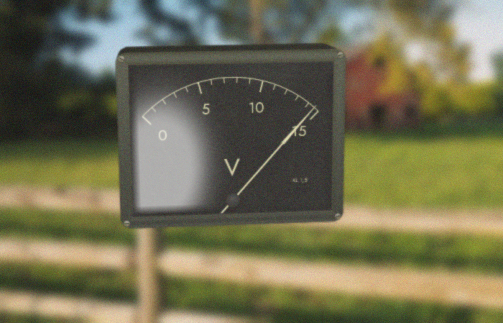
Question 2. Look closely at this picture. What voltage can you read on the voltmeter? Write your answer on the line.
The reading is 14.5 V
